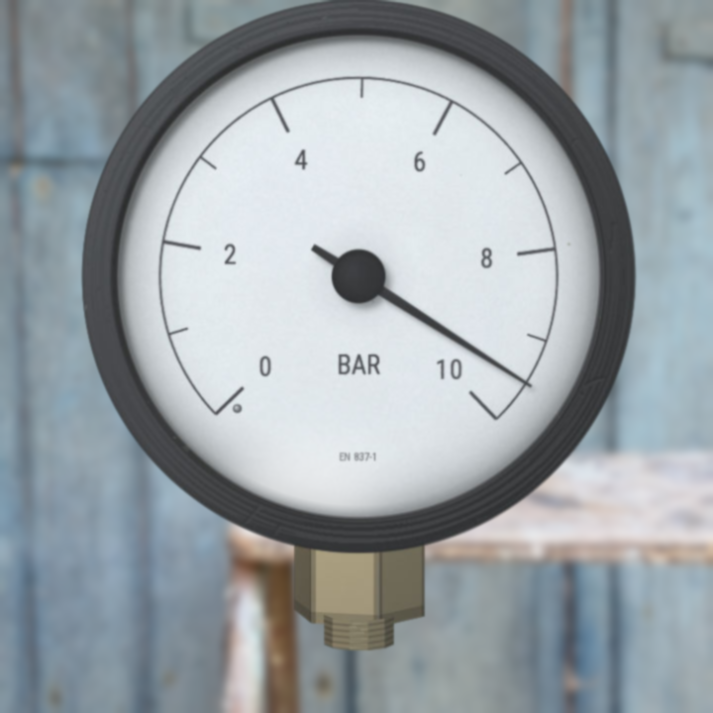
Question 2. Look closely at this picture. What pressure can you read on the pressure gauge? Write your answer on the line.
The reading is 9.5 bar
